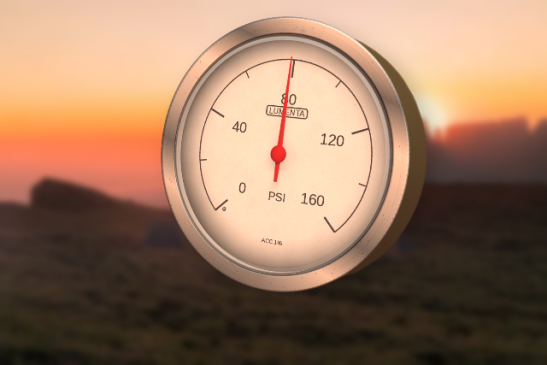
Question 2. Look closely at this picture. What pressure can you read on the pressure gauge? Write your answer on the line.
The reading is 80 psi
